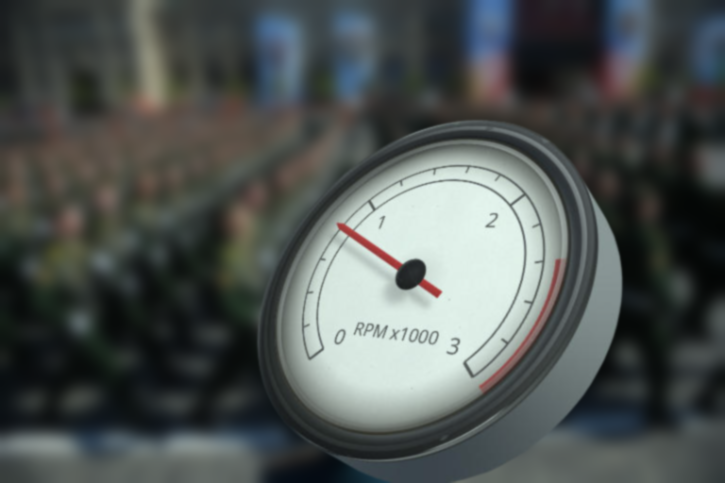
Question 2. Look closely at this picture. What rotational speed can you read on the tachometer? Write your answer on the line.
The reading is 800 rpm
